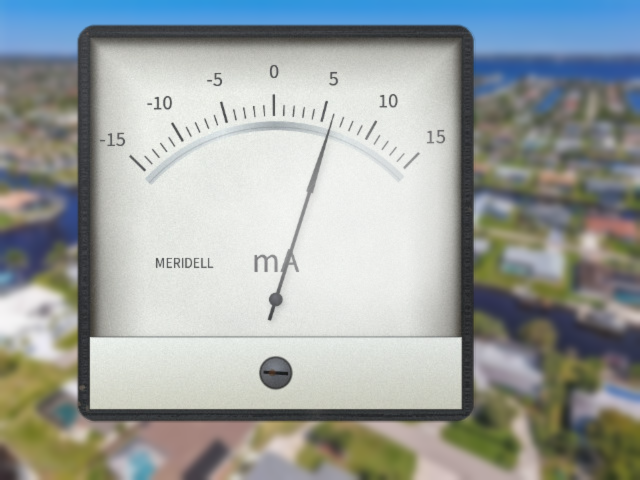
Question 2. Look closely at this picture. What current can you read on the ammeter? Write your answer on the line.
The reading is 6 mA
